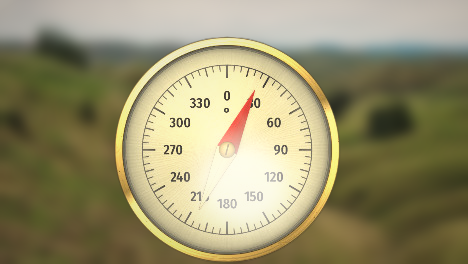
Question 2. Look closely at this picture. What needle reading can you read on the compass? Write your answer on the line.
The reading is 25 °
